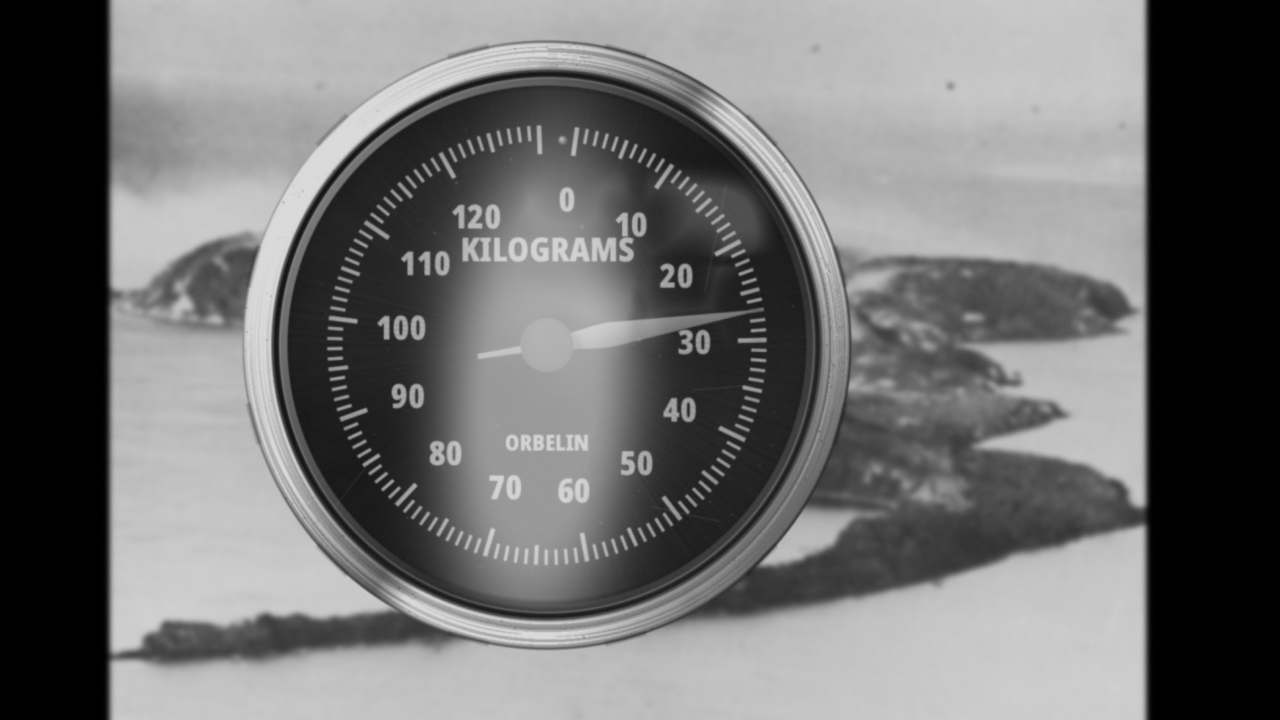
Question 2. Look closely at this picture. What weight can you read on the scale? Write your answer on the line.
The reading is 27 kg
